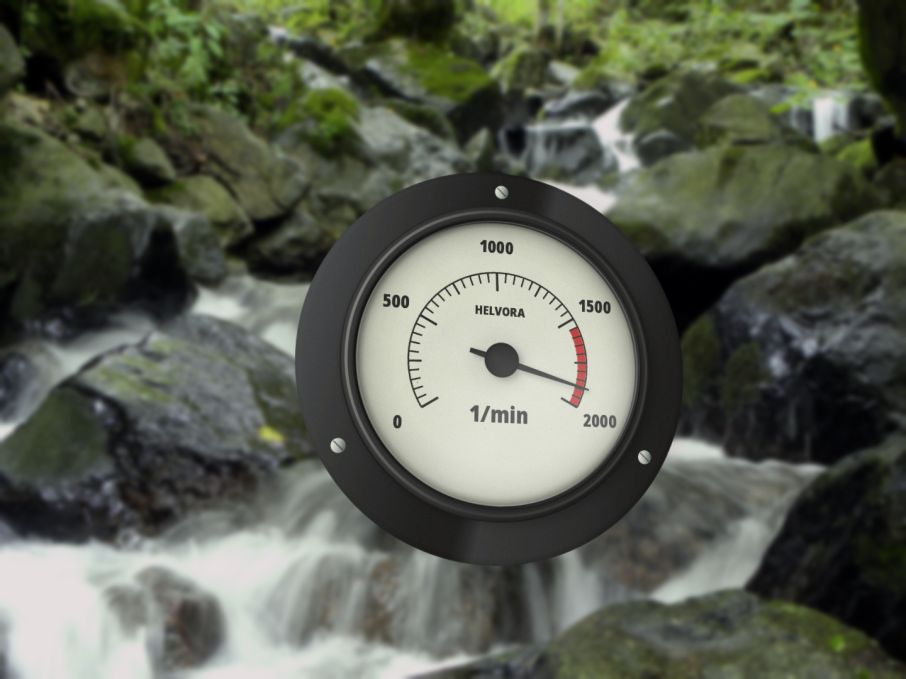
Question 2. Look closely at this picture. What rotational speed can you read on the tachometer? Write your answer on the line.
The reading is 1900 rpm
